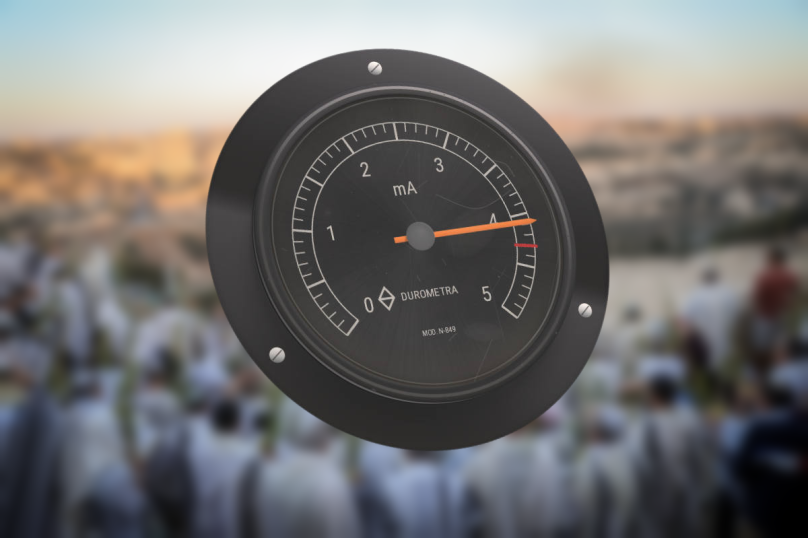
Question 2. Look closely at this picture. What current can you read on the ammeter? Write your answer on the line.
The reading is 4.1 mA
